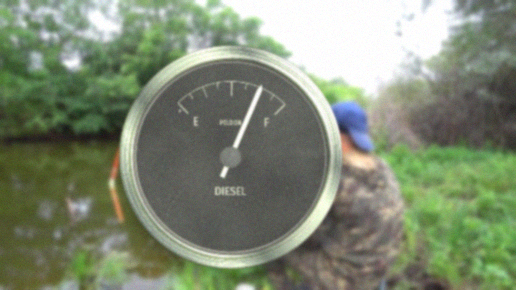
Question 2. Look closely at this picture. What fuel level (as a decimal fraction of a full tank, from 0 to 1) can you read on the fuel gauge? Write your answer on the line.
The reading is 0.75
